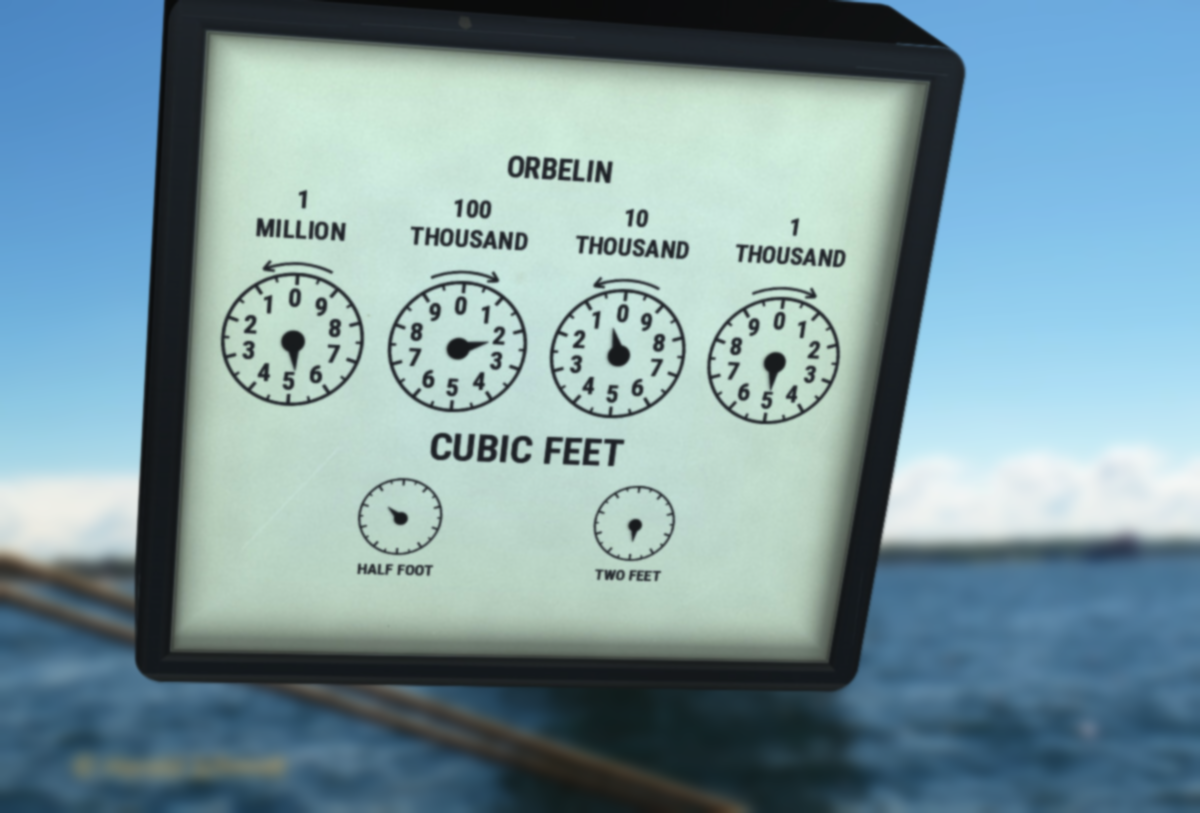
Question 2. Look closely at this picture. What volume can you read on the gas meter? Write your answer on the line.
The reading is 520500 ft³
